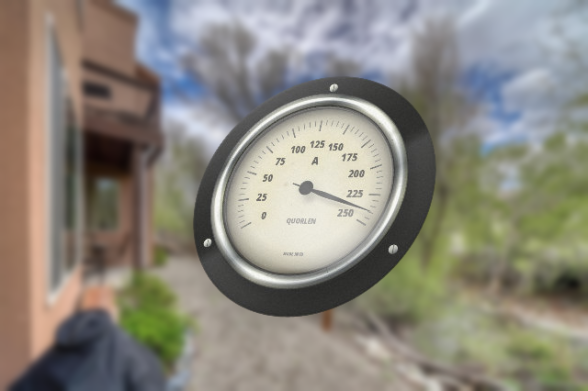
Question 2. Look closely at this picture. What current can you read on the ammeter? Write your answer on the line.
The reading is 240 A
